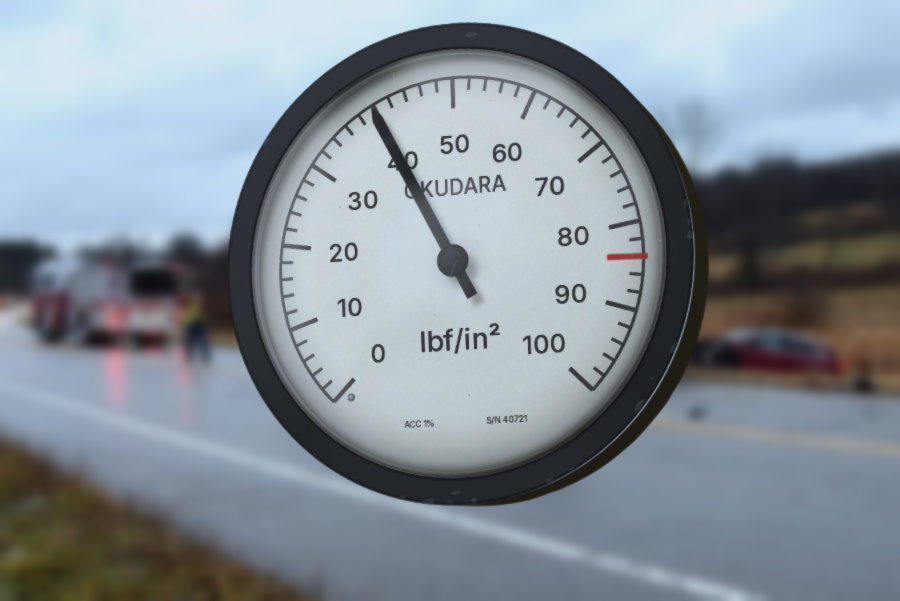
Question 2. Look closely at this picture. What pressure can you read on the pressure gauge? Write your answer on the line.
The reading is 40 psi
